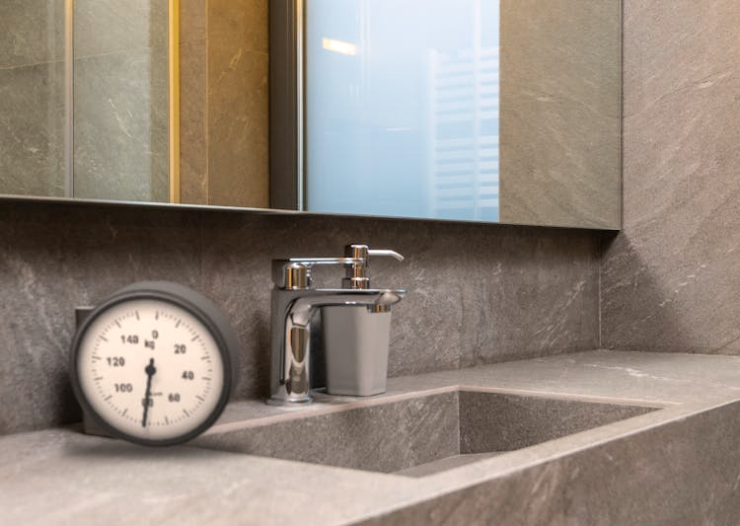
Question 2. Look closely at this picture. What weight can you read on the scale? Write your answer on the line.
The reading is 80 kg
